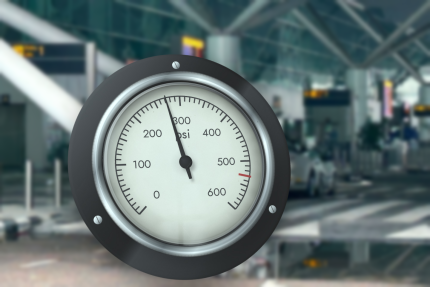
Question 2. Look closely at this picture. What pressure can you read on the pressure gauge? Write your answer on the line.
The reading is 270 psi
